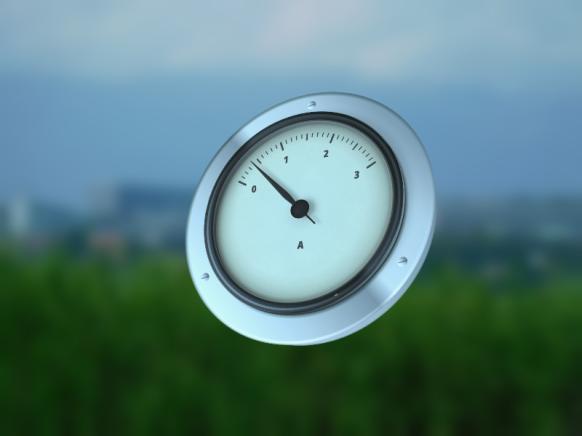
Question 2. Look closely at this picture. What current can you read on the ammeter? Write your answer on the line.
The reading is 0.4 A
